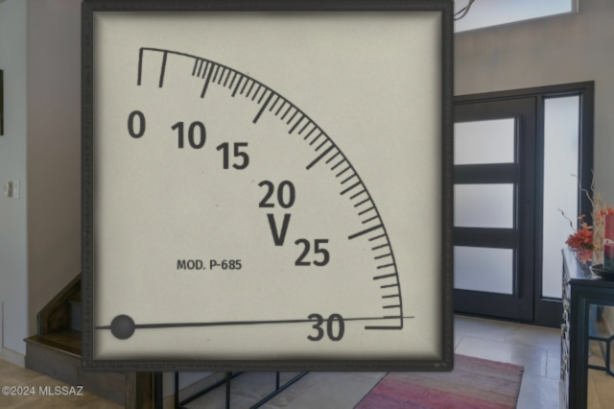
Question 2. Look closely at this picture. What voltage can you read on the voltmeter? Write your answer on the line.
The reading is 29.5 V
